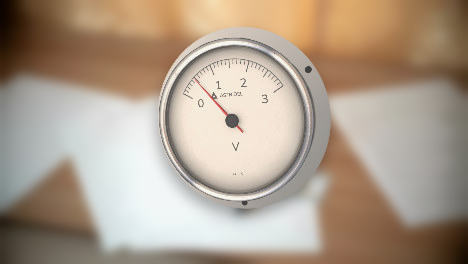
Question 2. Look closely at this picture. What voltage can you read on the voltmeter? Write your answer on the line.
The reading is 0.5 V
